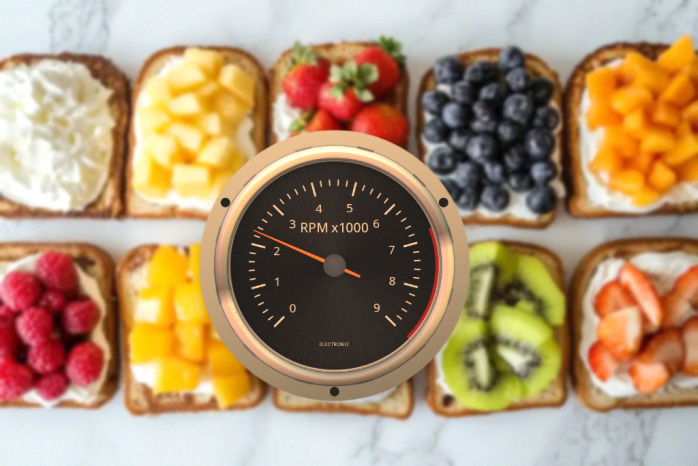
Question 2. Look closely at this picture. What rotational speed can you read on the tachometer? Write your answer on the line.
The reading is 2300 rpm
